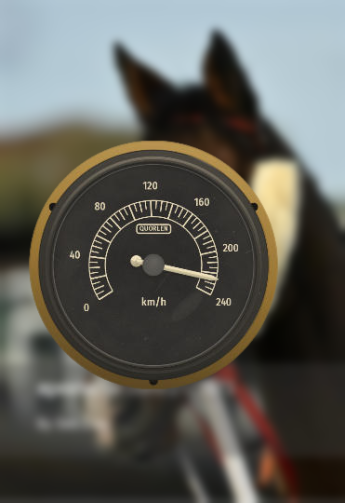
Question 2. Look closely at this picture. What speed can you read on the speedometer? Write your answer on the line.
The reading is 225 km/h
